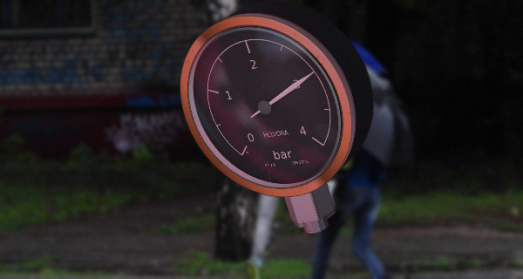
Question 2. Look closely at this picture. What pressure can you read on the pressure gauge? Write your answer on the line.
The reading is 3 bar
